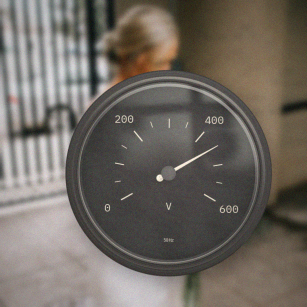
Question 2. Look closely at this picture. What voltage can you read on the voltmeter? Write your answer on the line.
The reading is 450 V
